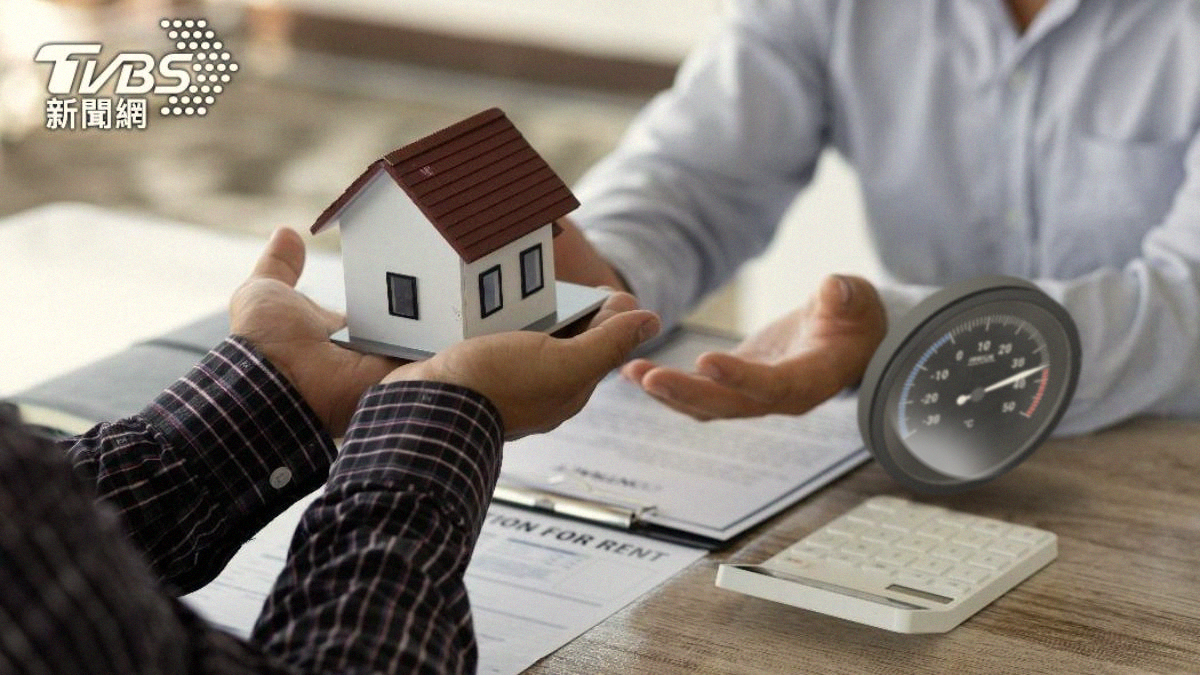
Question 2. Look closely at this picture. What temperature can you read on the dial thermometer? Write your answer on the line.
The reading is 35 °C
